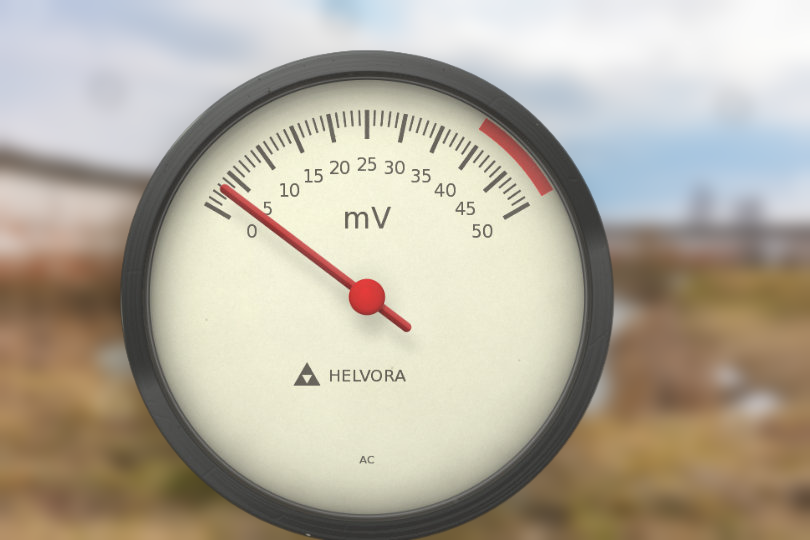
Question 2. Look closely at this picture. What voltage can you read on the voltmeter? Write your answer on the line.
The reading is 3 mV
